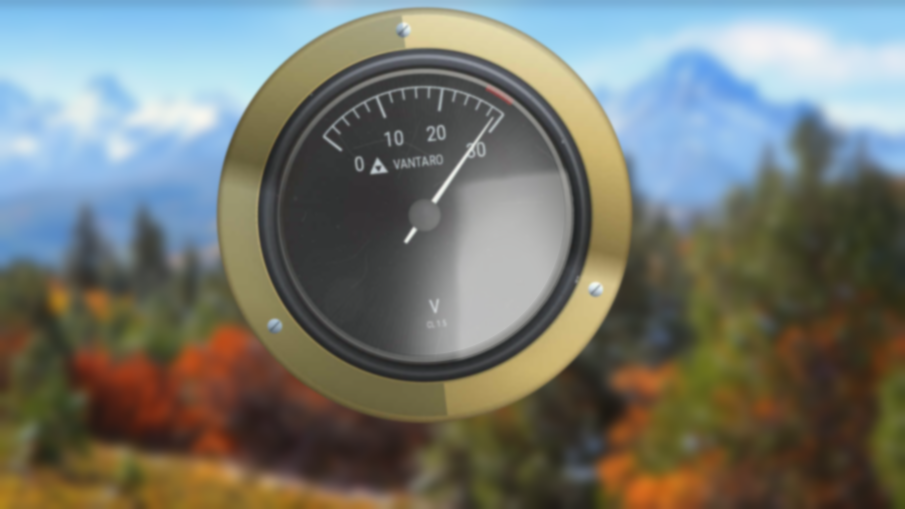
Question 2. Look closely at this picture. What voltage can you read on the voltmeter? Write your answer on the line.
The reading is 29 V
